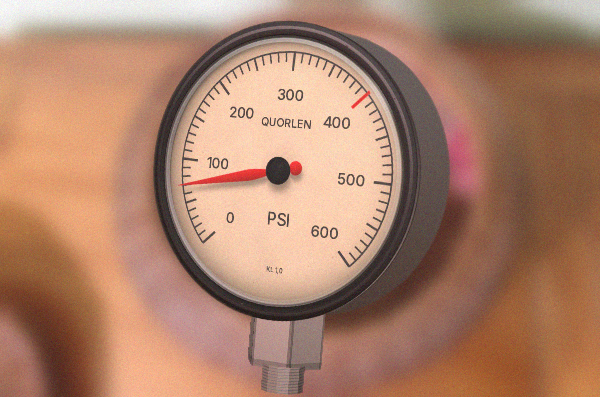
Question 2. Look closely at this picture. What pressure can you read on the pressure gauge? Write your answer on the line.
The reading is 70 psi
